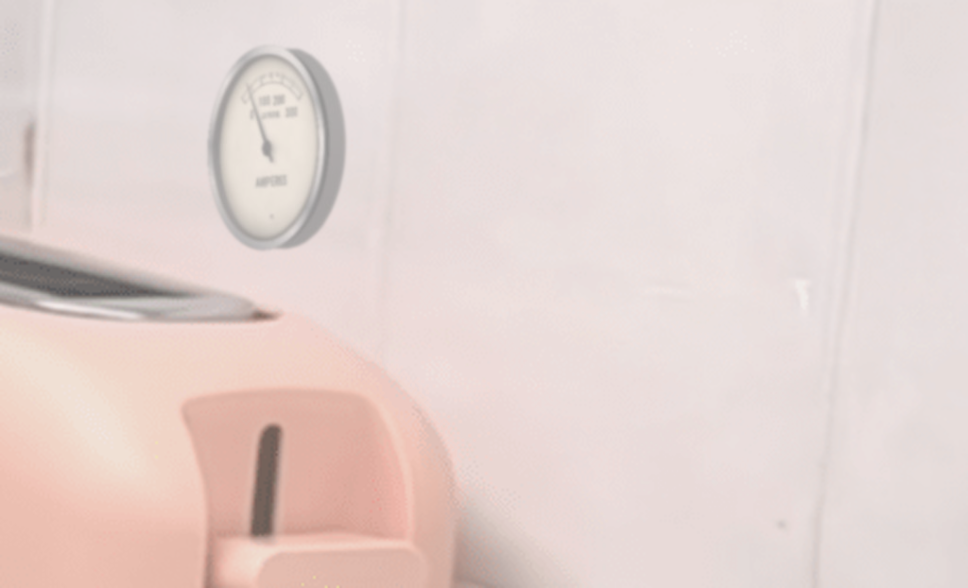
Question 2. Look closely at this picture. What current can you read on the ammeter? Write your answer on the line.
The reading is 50 A
